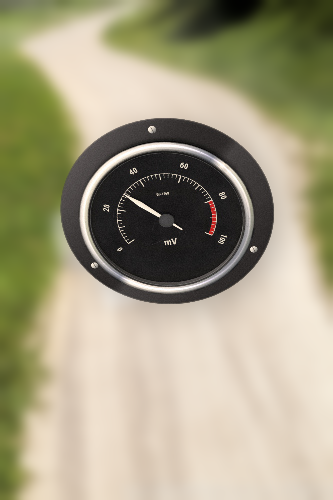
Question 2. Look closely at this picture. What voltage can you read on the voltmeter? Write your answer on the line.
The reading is 30 mV
